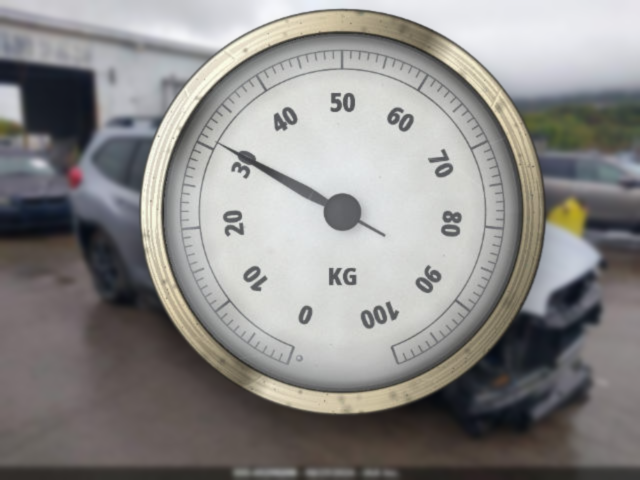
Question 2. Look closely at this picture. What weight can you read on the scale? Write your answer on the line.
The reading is 31 kg
